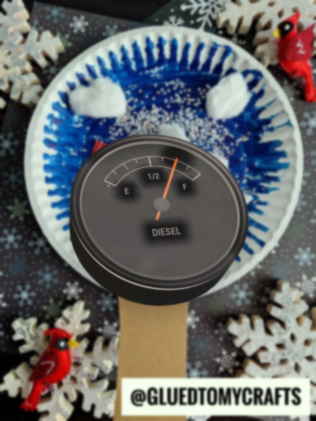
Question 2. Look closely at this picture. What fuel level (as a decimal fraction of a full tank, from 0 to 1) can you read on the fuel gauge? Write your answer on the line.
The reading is 0.75
